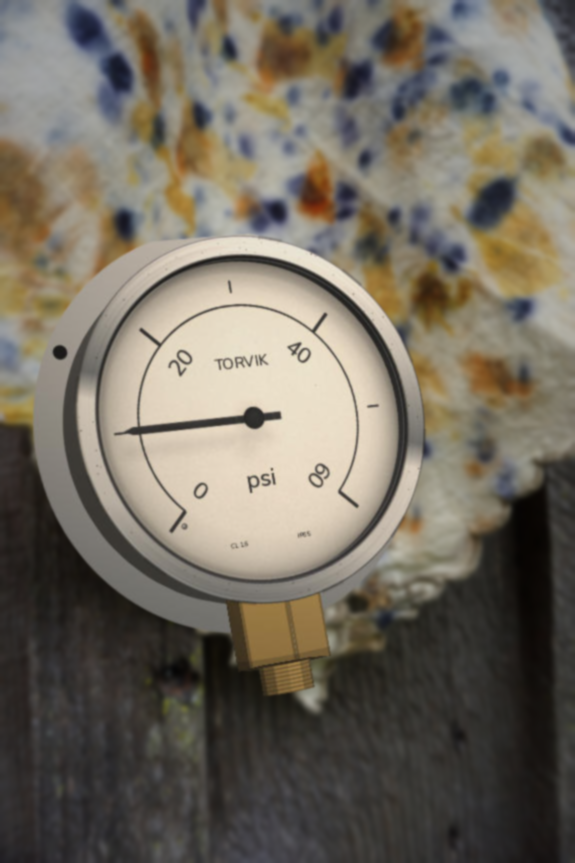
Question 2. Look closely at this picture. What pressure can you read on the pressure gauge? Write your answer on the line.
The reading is 10 psi
